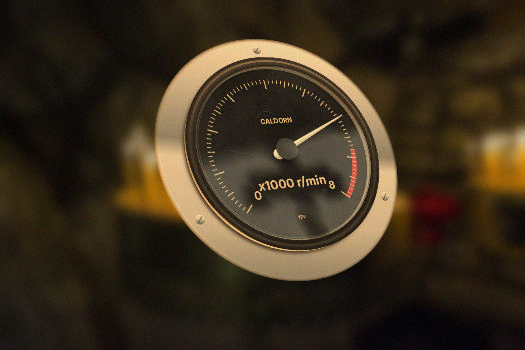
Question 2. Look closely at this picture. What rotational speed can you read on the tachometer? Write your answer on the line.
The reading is 6000 rpm
